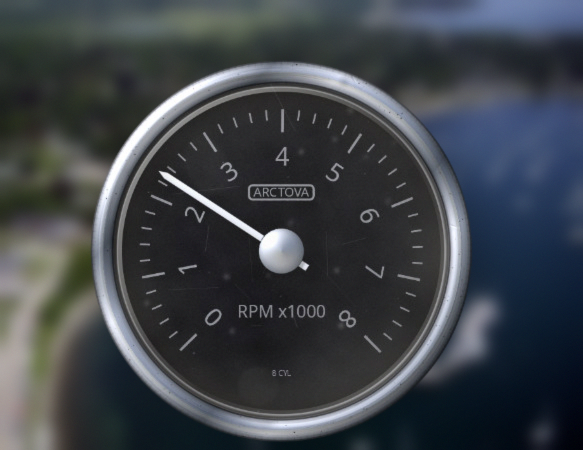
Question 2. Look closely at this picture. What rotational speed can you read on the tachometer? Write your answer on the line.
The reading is 2300 rpm
